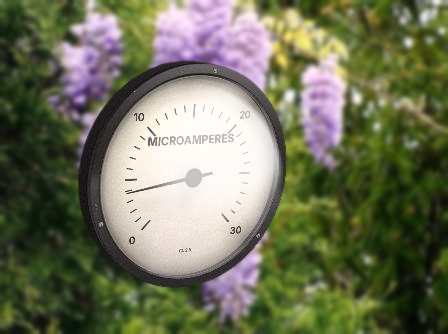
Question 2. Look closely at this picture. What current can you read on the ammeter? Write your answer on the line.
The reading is 4 µA
